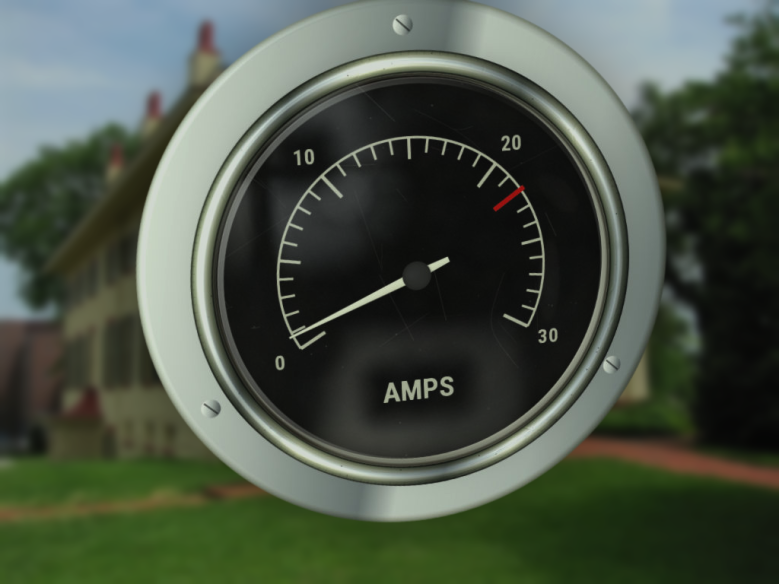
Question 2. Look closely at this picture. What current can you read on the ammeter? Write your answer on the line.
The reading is 1 A
